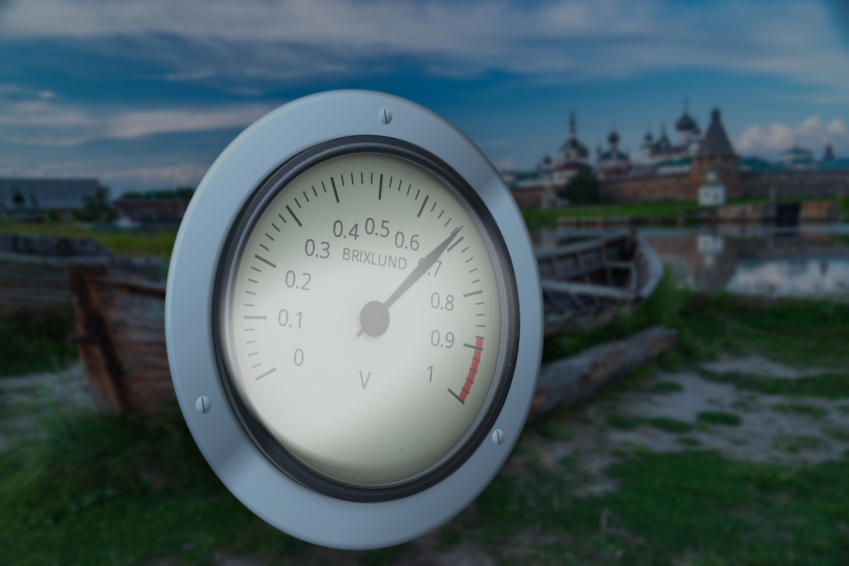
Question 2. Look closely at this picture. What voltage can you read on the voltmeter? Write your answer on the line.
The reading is 0.68 V
